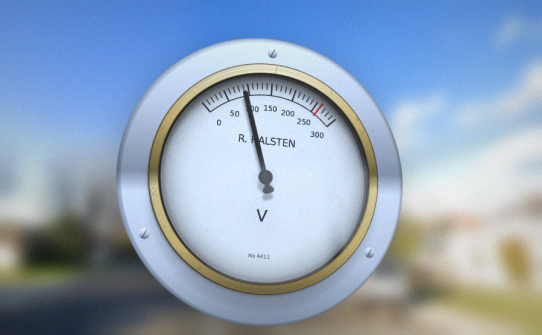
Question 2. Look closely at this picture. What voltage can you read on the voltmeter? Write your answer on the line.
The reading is 90 V
